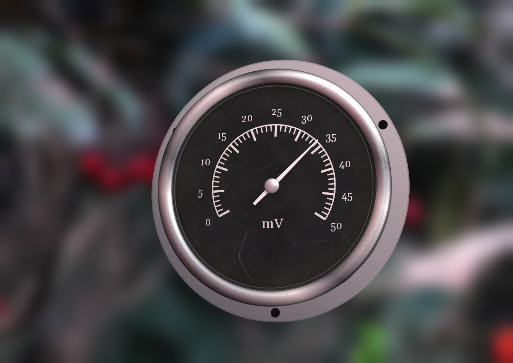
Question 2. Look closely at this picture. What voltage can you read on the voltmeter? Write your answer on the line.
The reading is 34 mV
